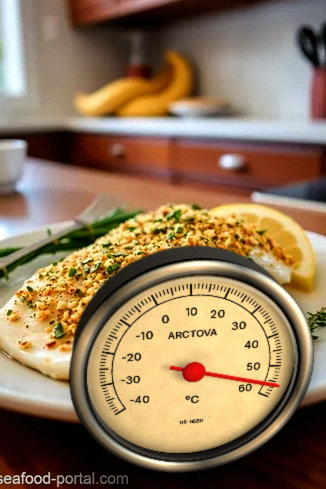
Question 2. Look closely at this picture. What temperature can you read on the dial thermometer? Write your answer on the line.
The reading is 55 °C
